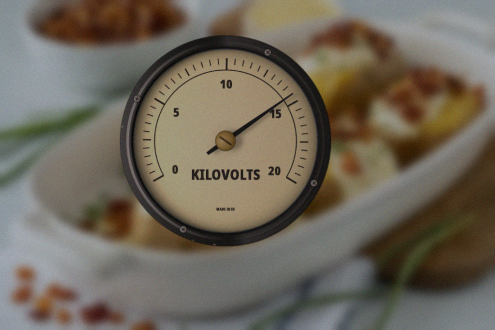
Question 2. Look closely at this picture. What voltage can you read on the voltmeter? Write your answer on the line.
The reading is 14.5 kV
